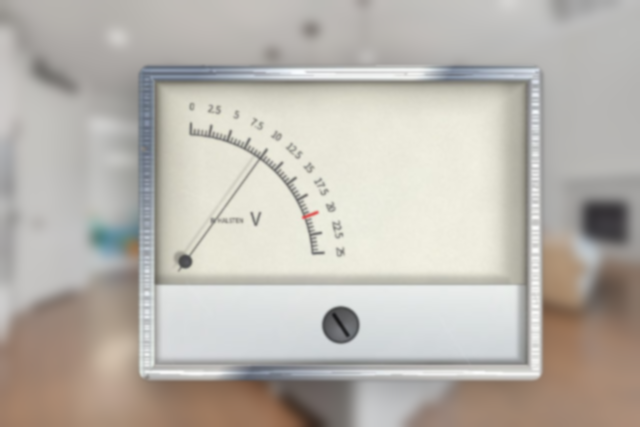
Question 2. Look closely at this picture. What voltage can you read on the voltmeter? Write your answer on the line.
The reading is 10 V
